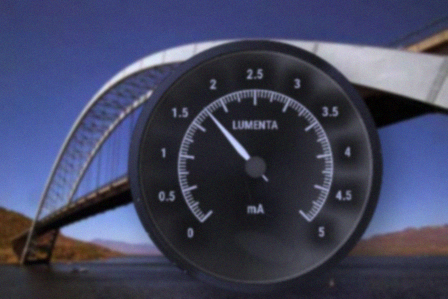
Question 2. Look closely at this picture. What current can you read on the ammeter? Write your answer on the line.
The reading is 1.75 mA
